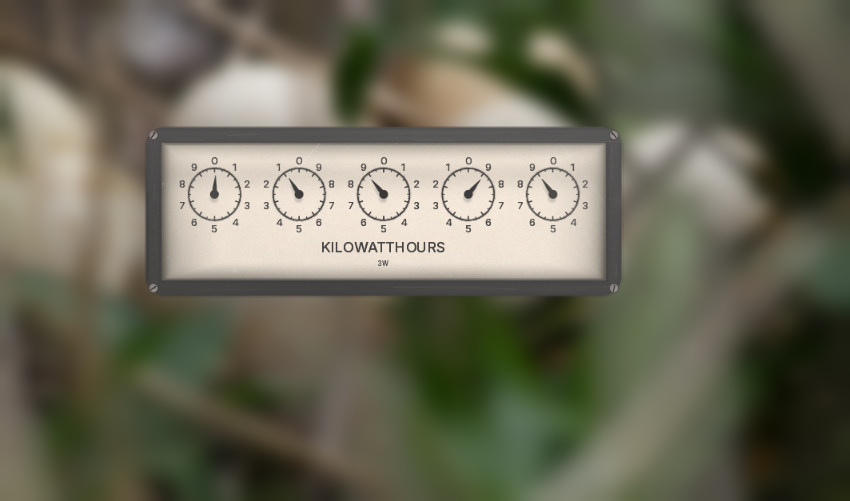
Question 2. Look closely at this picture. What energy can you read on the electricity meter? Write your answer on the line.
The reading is 889 kWh
